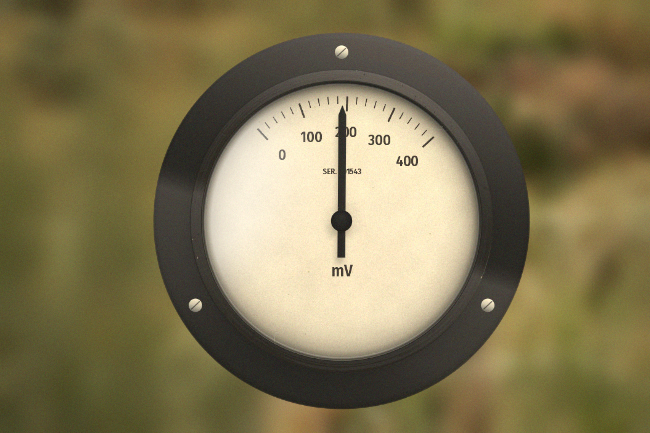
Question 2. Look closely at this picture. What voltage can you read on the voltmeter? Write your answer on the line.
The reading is 190 mV
